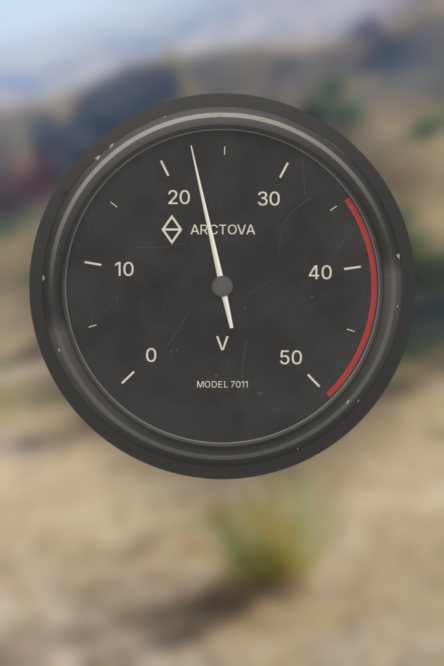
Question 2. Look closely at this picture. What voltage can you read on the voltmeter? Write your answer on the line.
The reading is 22.5 V
